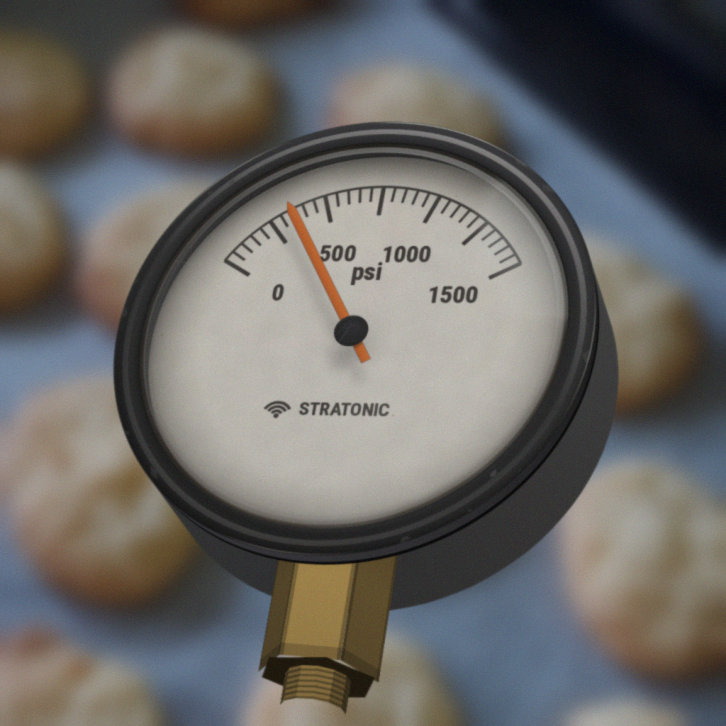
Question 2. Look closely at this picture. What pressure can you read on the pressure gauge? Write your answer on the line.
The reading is 350 psi
